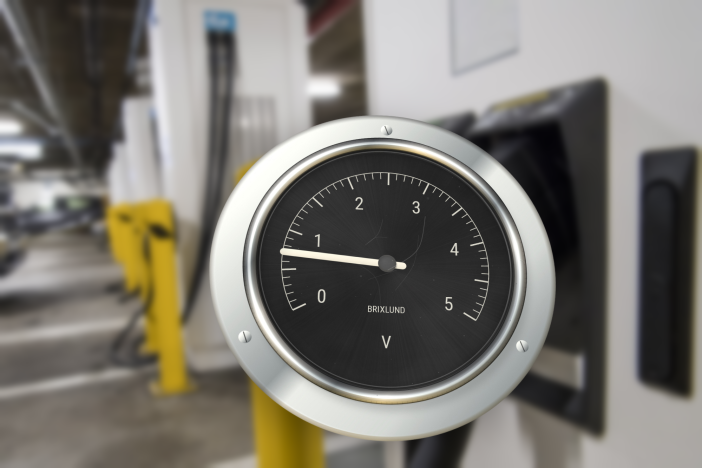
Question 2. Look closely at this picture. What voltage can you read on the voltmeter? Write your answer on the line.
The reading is 0.7 V
